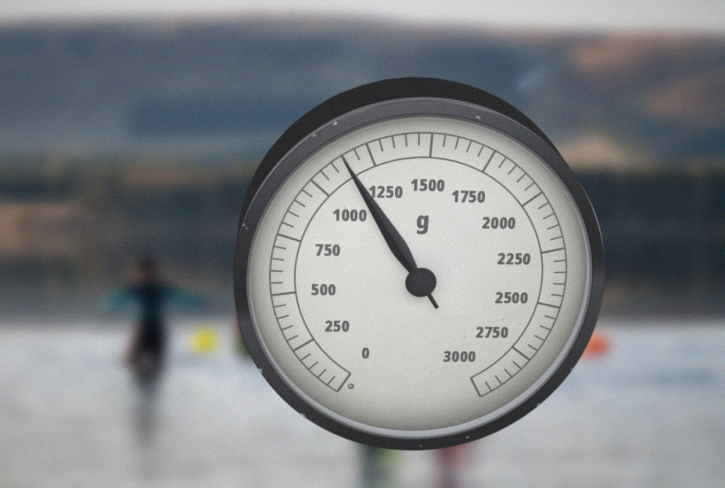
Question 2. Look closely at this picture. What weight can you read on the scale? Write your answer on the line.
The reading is 1150 g
